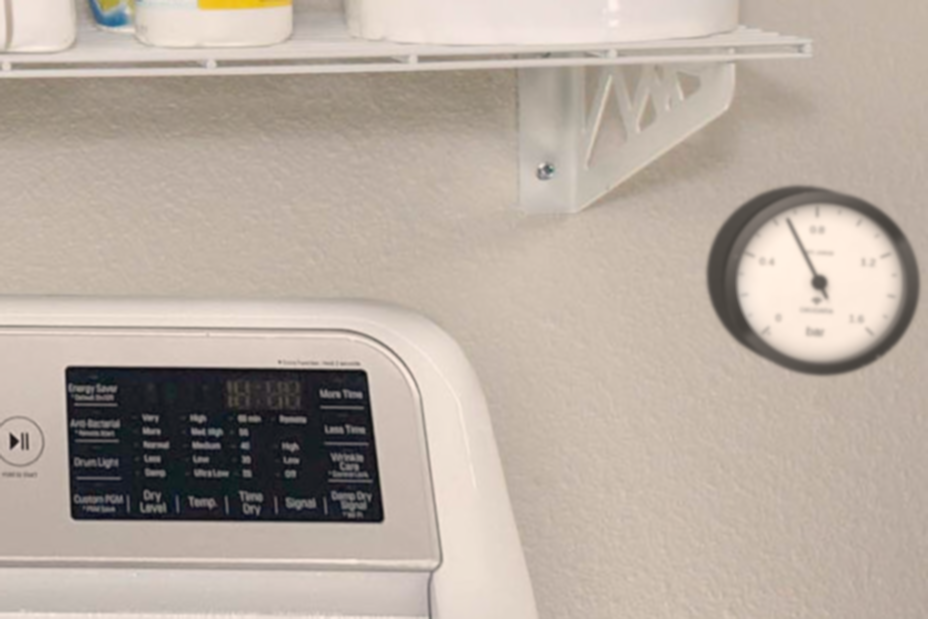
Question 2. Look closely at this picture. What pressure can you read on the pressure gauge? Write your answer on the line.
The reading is 0.65 bar
